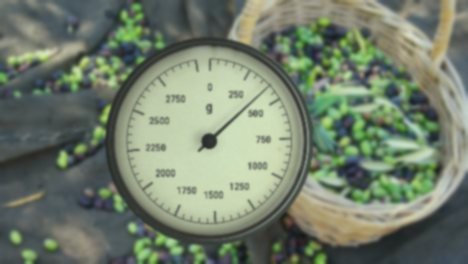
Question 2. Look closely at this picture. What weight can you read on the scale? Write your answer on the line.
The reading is 400 g
